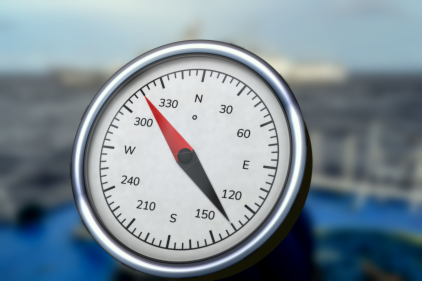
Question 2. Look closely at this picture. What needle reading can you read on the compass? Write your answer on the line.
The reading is 315 °
